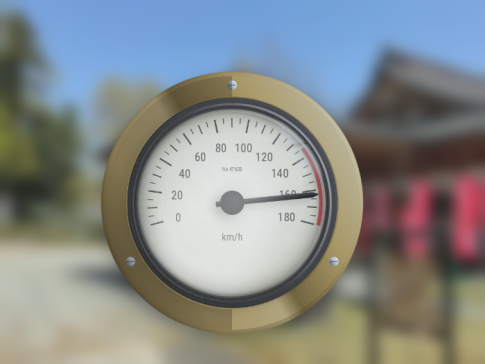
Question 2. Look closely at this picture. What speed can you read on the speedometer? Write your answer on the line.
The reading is 162.5 km/h
